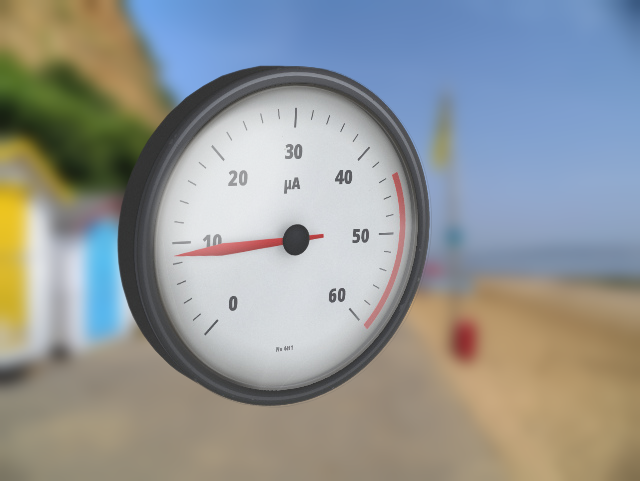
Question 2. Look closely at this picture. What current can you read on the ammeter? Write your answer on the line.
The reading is 9 µA
